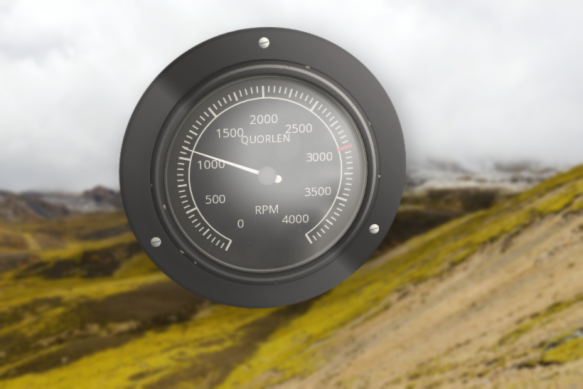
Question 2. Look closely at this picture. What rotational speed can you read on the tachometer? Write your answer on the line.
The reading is 1100 rpm
